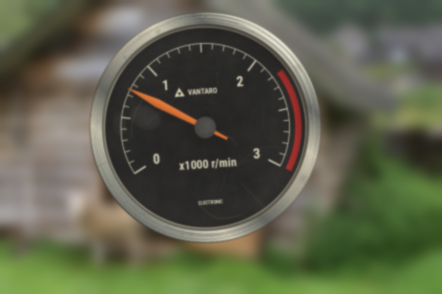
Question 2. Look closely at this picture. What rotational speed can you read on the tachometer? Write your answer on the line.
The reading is 750 rpm
